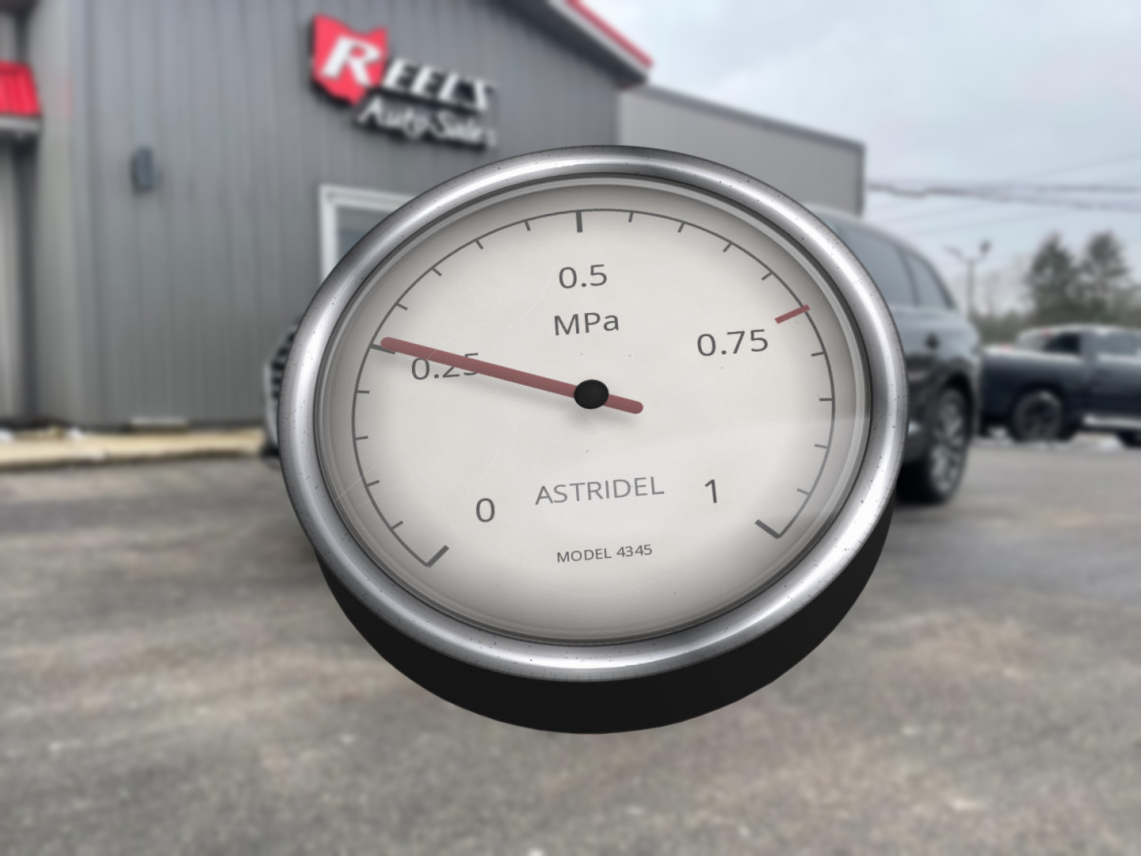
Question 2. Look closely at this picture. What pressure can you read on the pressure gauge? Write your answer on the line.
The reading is 0.25 MPa
